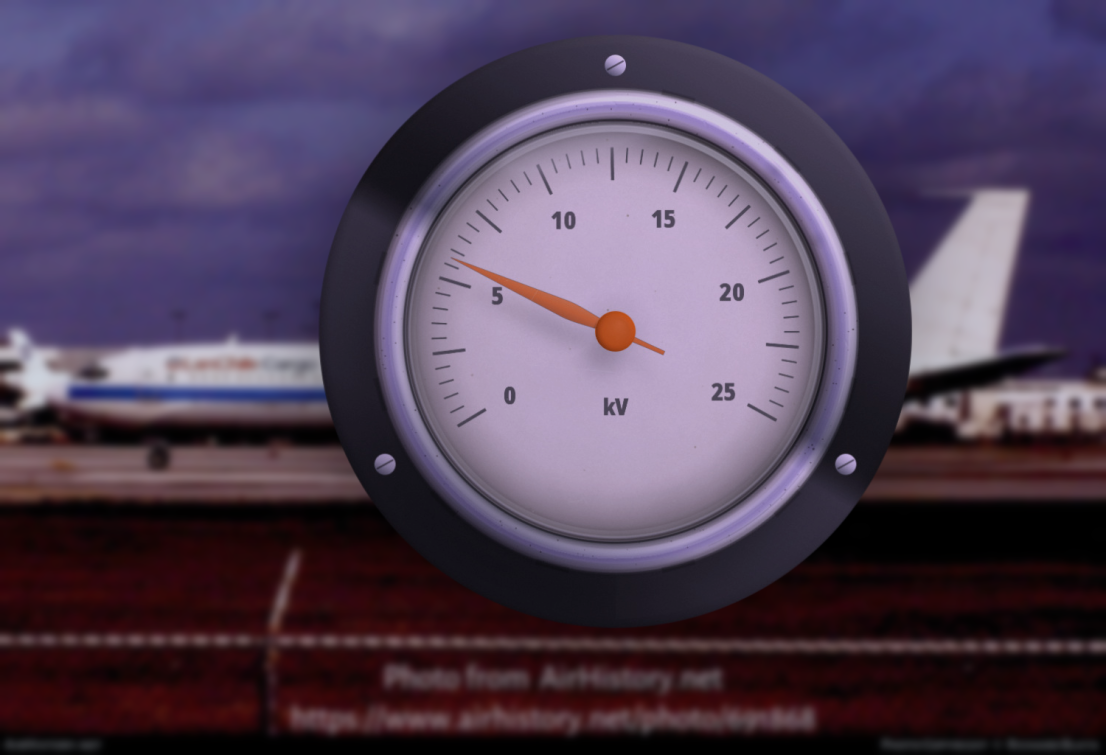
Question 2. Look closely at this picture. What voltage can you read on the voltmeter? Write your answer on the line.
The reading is 5.75 kV
